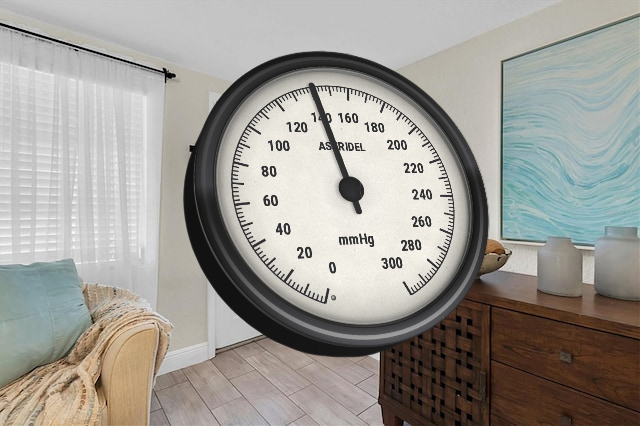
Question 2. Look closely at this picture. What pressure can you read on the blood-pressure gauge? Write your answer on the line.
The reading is 140 mmHg
